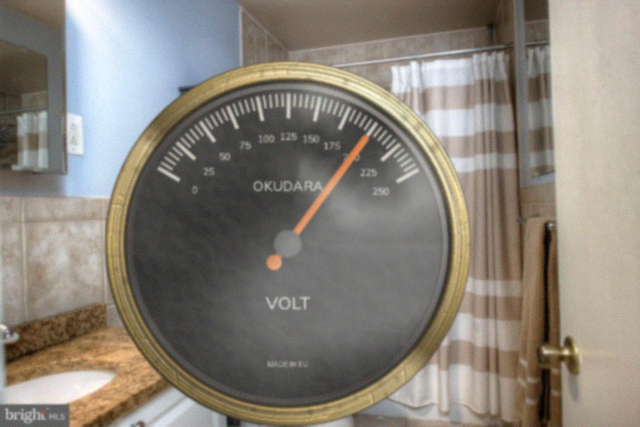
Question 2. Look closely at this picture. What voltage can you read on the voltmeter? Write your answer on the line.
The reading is 200 V
